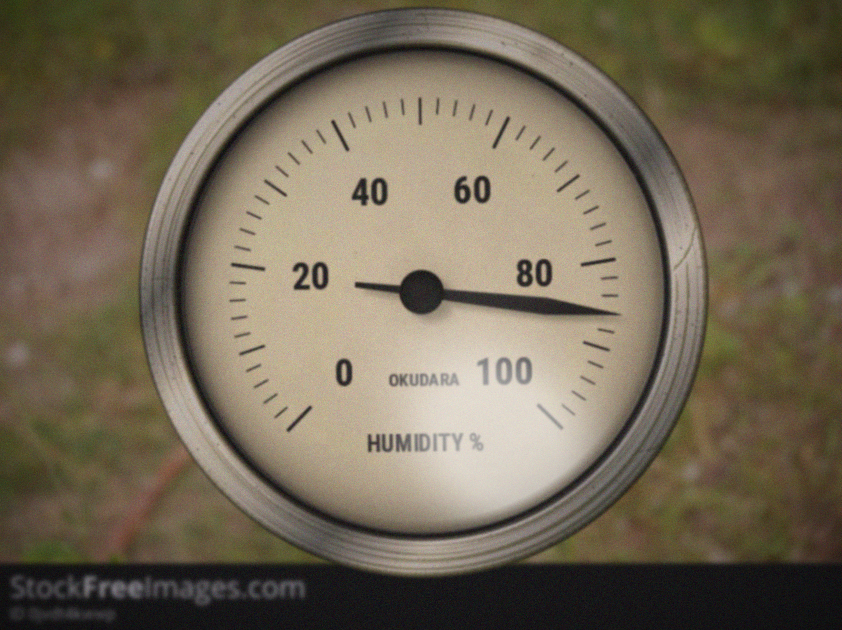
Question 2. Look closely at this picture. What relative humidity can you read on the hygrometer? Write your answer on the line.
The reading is 86 %
